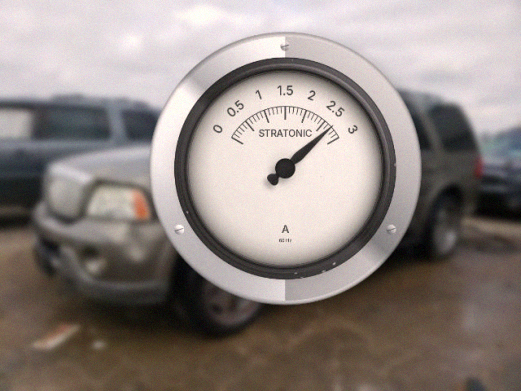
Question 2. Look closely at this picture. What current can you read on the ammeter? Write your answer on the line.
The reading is 2.7 A
